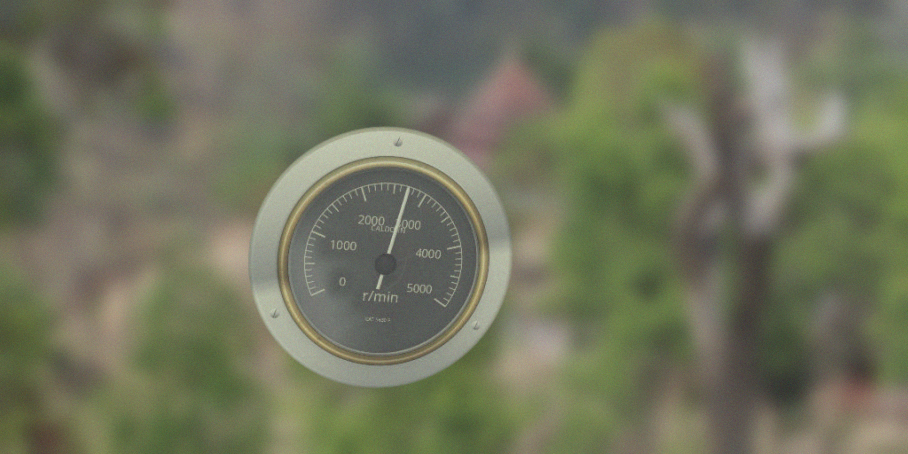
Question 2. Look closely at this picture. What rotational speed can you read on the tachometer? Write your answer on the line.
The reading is 2700 rpm
